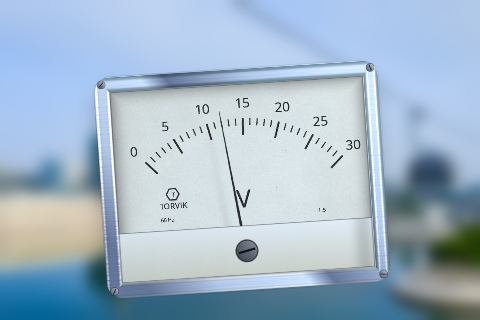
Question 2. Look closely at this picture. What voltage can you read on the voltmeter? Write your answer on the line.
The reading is 12 V
